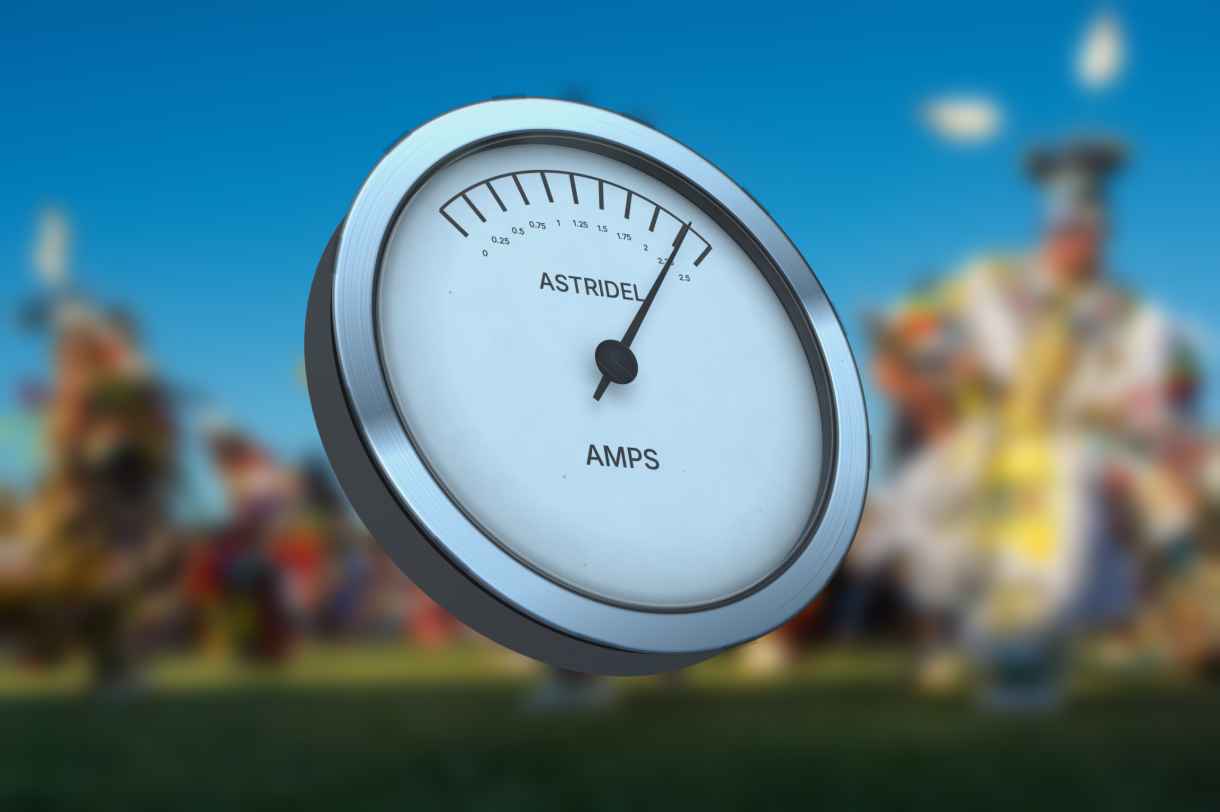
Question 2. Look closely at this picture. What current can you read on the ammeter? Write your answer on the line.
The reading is 2.25 A
